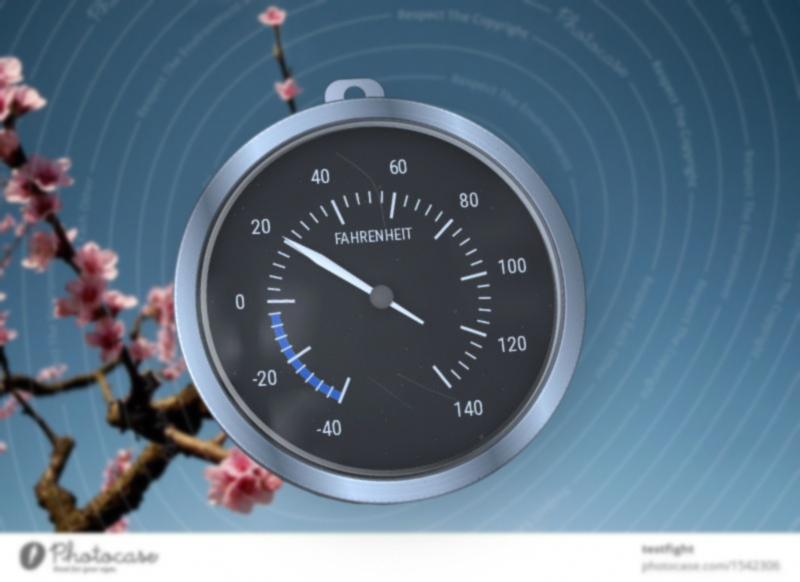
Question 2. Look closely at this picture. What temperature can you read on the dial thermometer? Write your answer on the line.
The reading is 20 °F
